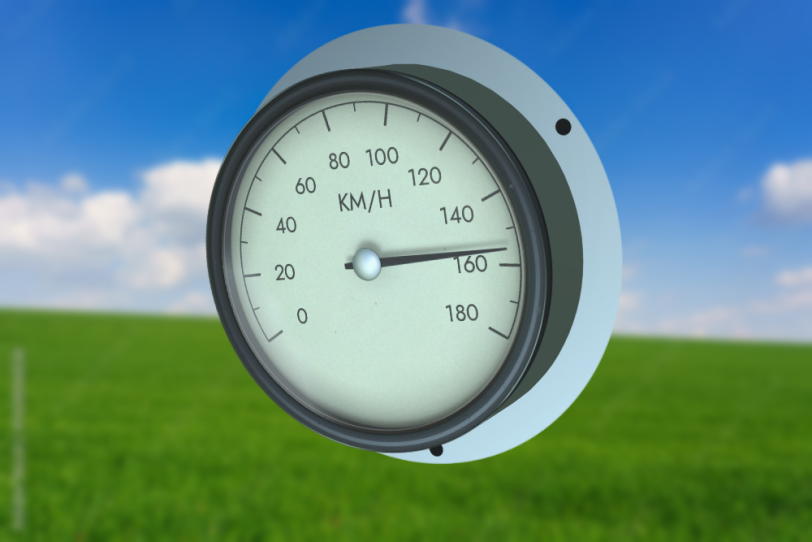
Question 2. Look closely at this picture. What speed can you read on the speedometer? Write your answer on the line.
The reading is 155 km/h
